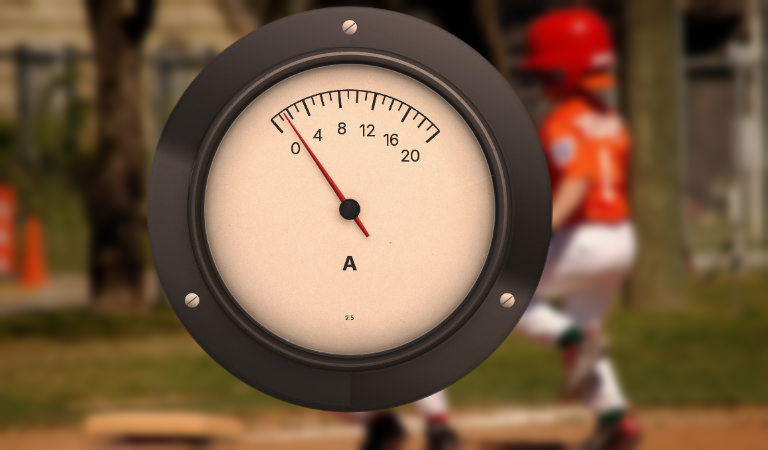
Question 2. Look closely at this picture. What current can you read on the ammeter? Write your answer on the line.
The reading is 1.5 A
